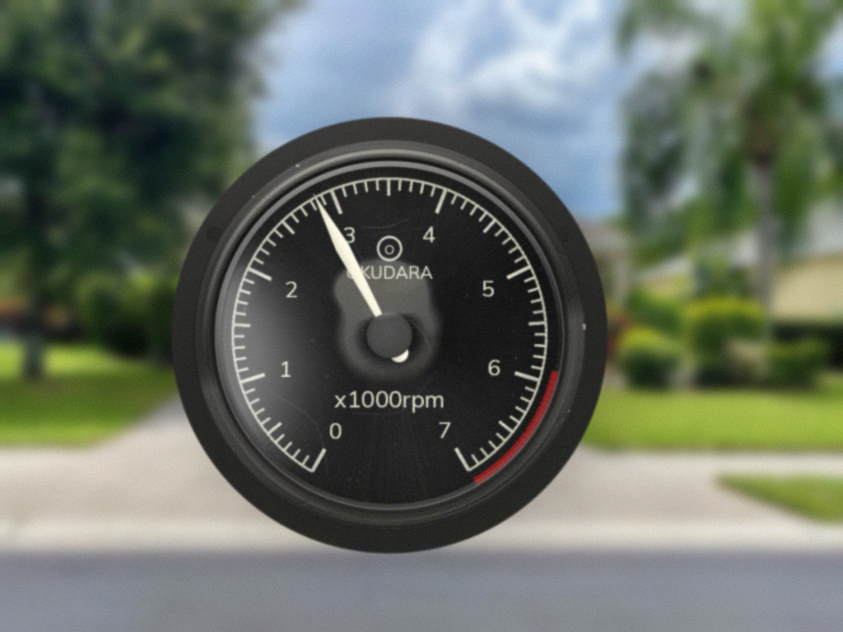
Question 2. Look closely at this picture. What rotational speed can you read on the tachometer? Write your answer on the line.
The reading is 2850 rpm
